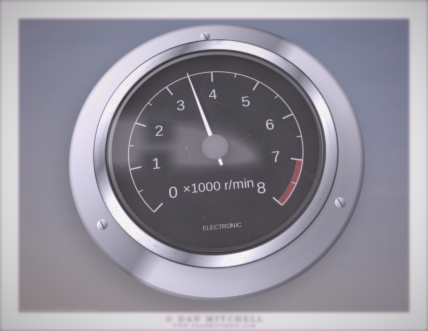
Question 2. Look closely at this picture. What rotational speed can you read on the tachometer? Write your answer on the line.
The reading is 3500 rpm
